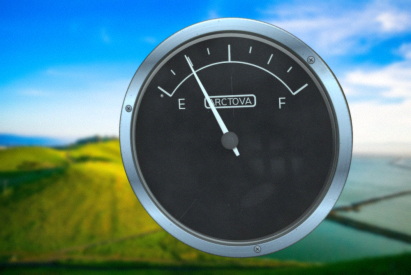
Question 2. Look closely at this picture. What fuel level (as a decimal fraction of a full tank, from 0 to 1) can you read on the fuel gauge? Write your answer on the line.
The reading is 0.25
